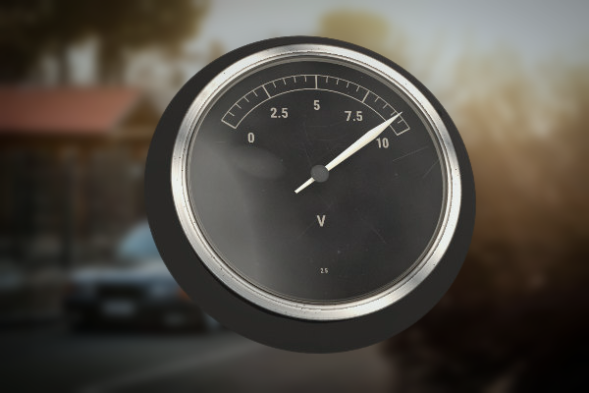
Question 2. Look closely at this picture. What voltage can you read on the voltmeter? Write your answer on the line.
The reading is 9.25 V
